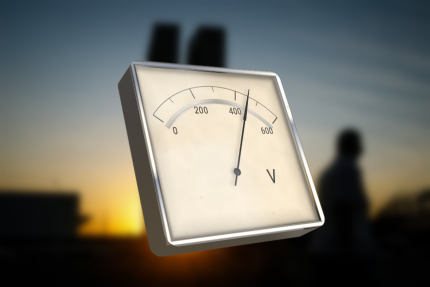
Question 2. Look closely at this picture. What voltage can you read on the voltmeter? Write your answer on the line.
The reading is 450 V
